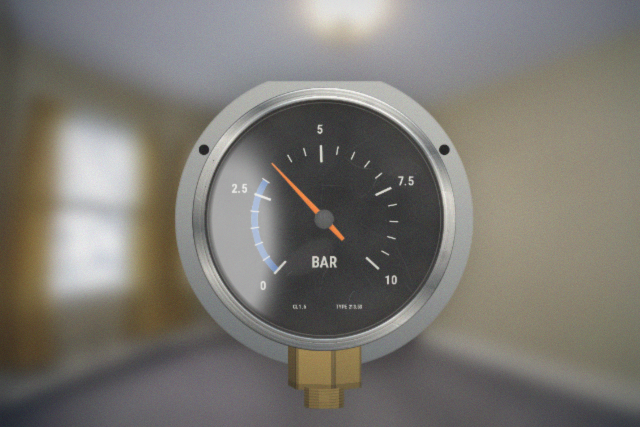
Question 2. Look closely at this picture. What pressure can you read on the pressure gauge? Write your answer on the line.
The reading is 3.5 bar
